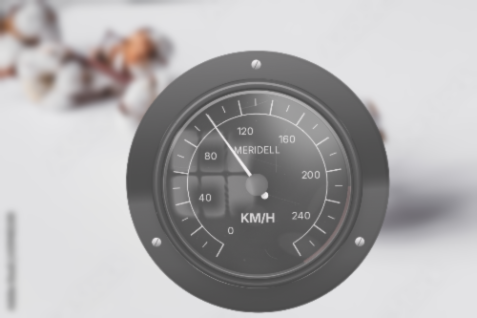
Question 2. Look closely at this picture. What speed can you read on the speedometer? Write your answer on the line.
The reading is 100 km/h
